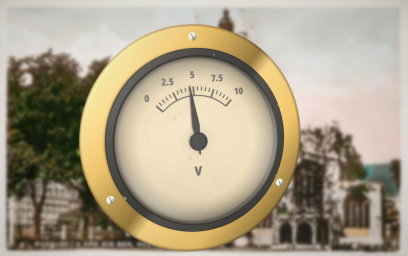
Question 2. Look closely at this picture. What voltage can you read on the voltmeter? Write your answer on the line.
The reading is 4.5 V
